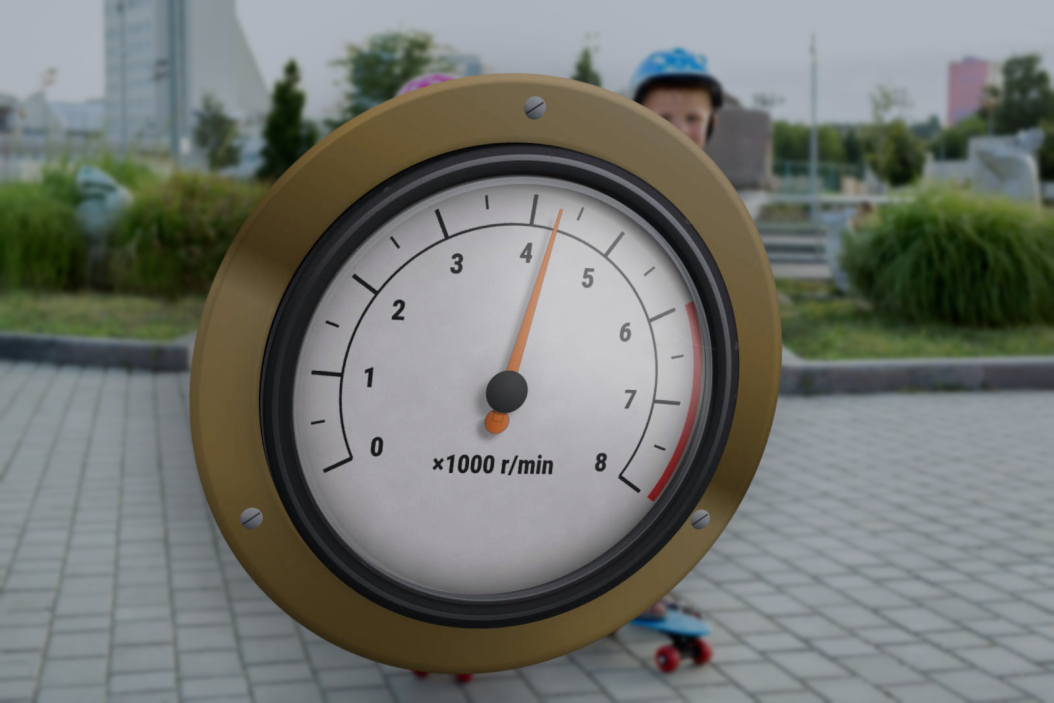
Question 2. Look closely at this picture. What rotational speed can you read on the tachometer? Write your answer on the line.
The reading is 4250 rpm
